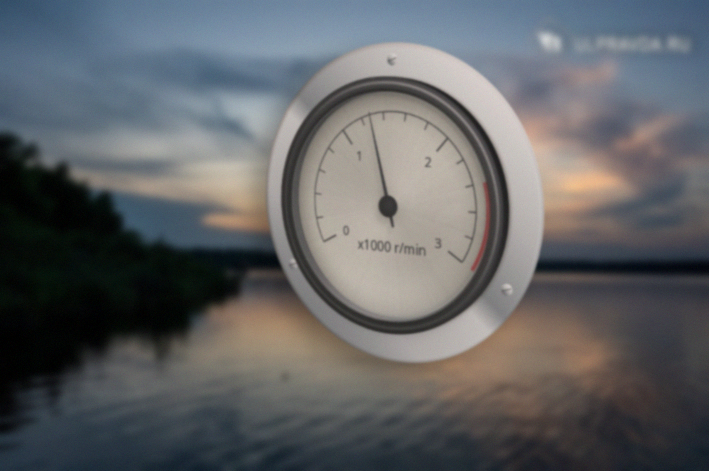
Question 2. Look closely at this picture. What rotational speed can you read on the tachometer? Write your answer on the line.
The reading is 1300 rpm
